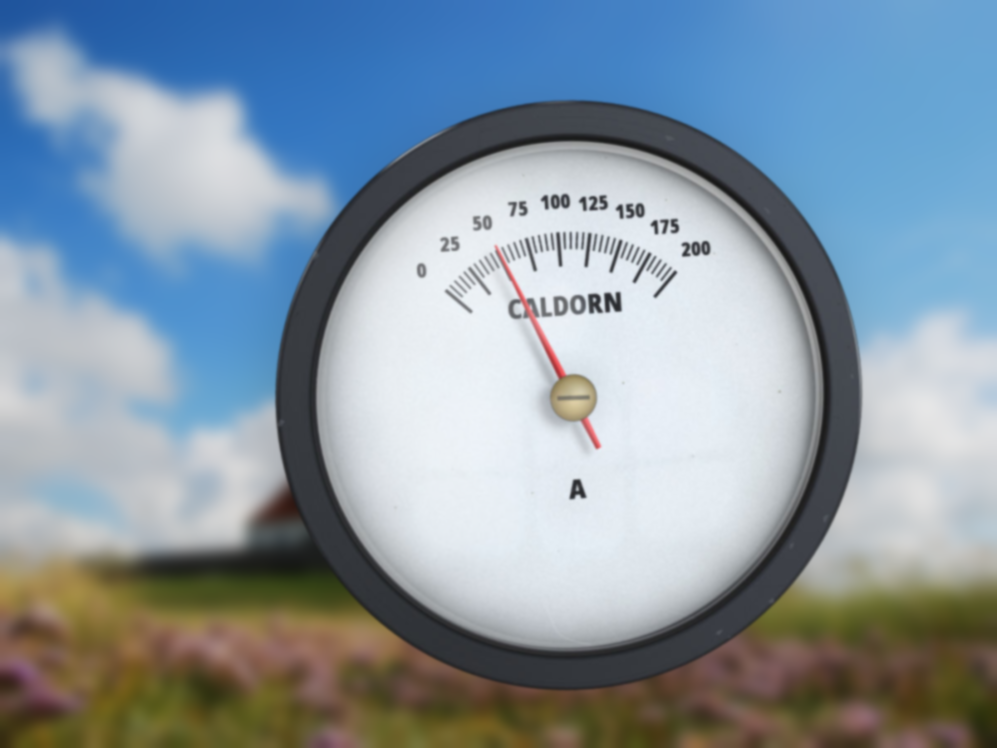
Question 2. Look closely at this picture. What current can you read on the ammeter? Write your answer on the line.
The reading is 50 A
